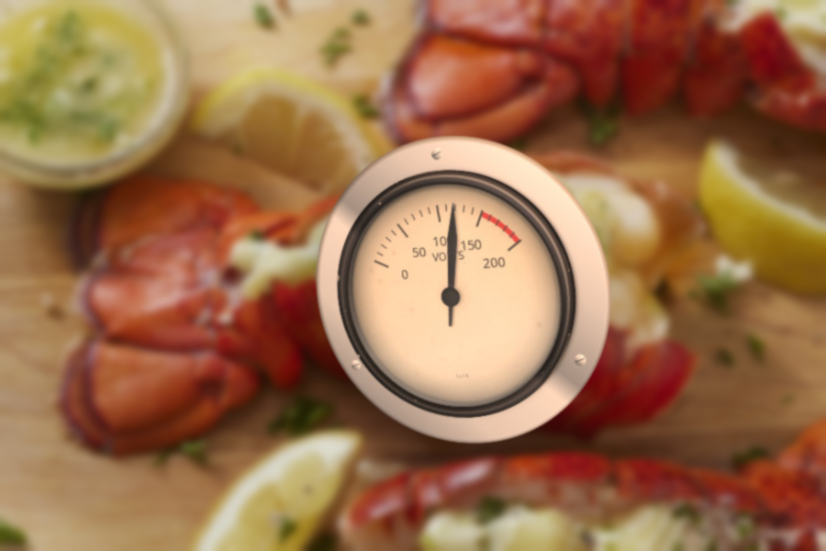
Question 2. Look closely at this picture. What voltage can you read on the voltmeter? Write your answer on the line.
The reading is 120 V
